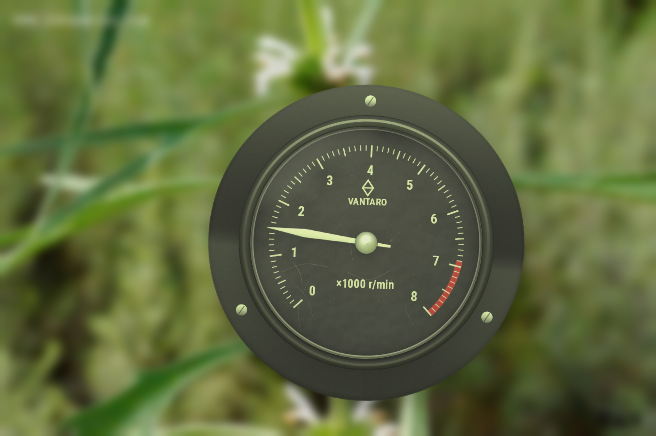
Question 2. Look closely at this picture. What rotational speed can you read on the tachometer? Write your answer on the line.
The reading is 1500 rpm
